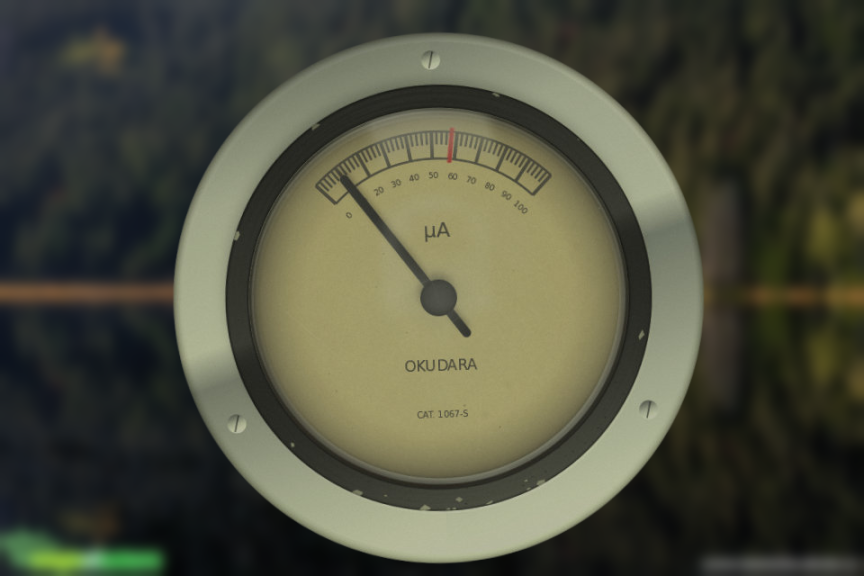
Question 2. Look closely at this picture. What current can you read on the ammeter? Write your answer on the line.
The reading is 10 µA
